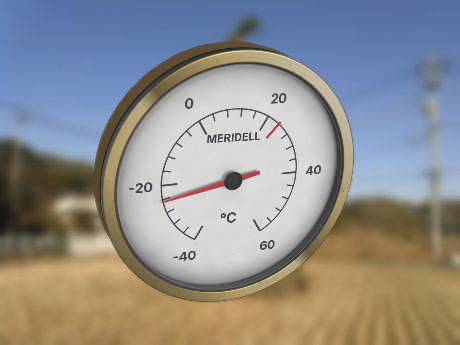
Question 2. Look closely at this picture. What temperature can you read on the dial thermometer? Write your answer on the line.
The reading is -24 °C
